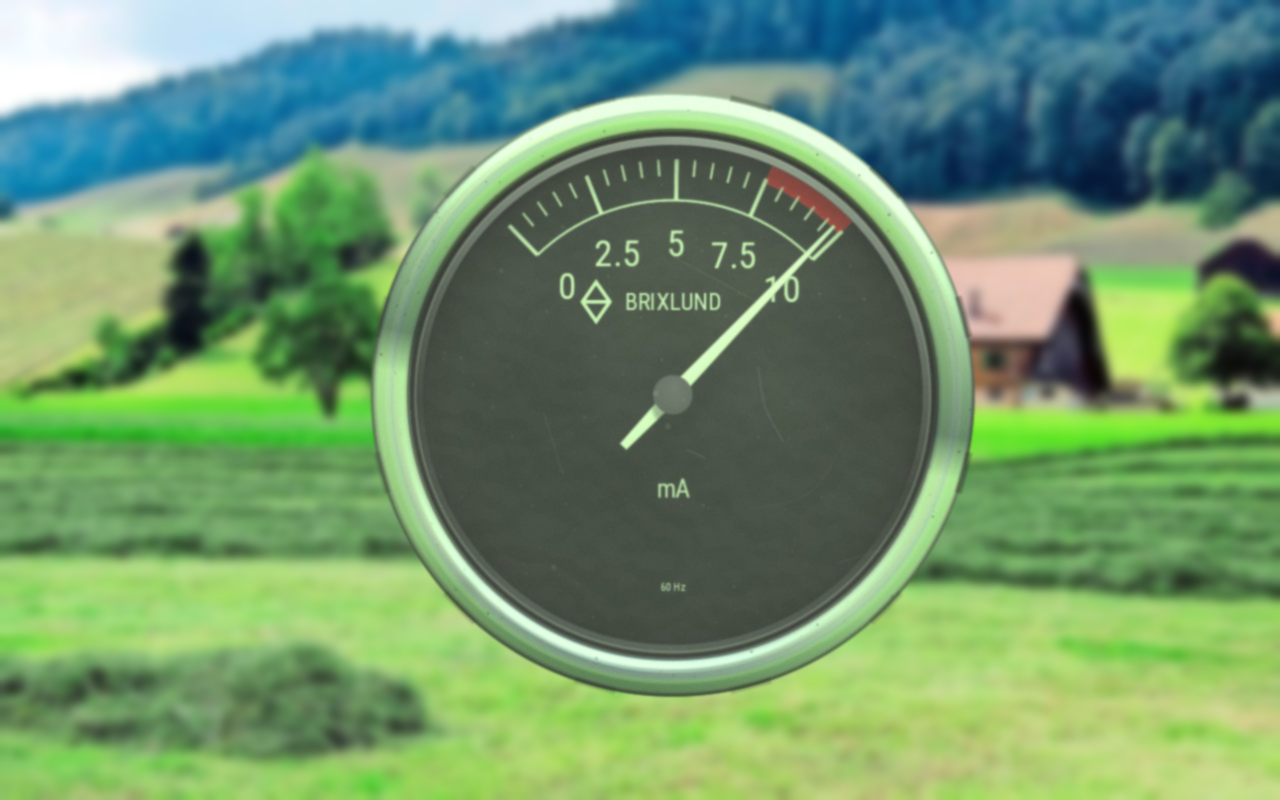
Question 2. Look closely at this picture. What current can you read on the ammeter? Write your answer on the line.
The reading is 9.75 mA
